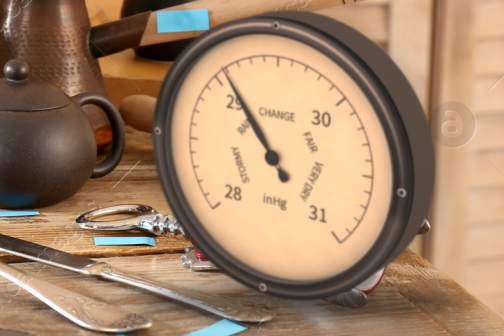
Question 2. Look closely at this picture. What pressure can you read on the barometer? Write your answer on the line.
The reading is 29.1 inHg
